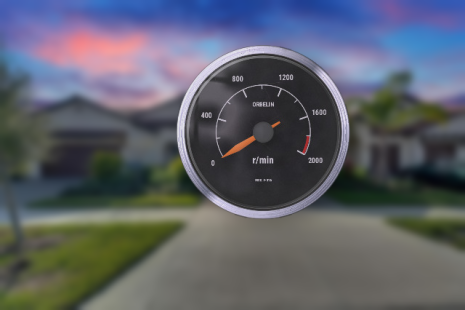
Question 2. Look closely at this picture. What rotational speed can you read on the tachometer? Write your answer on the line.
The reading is 0 rpm
